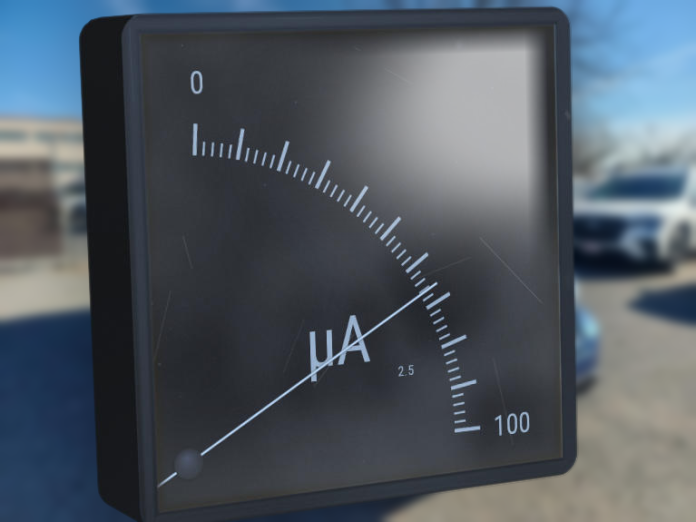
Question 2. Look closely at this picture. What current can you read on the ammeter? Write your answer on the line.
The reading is 66 µA
